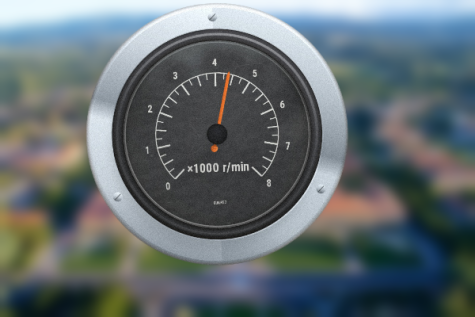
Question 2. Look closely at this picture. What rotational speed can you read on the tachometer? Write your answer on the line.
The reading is 4375 rpm
